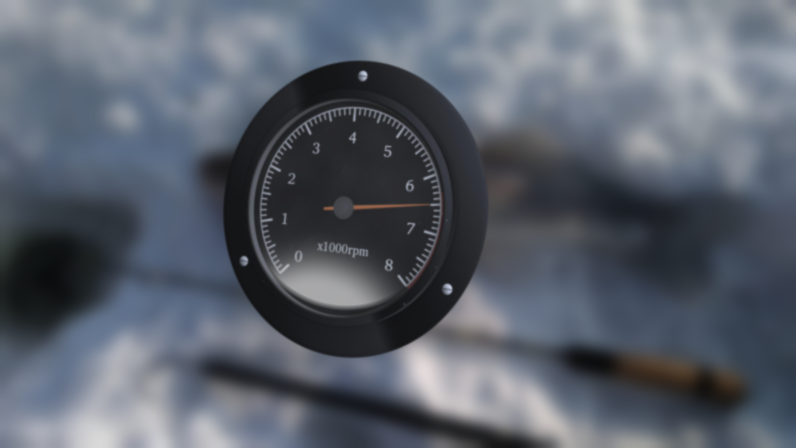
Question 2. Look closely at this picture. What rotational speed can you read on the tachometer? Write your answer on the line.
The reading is 6500 rpm
